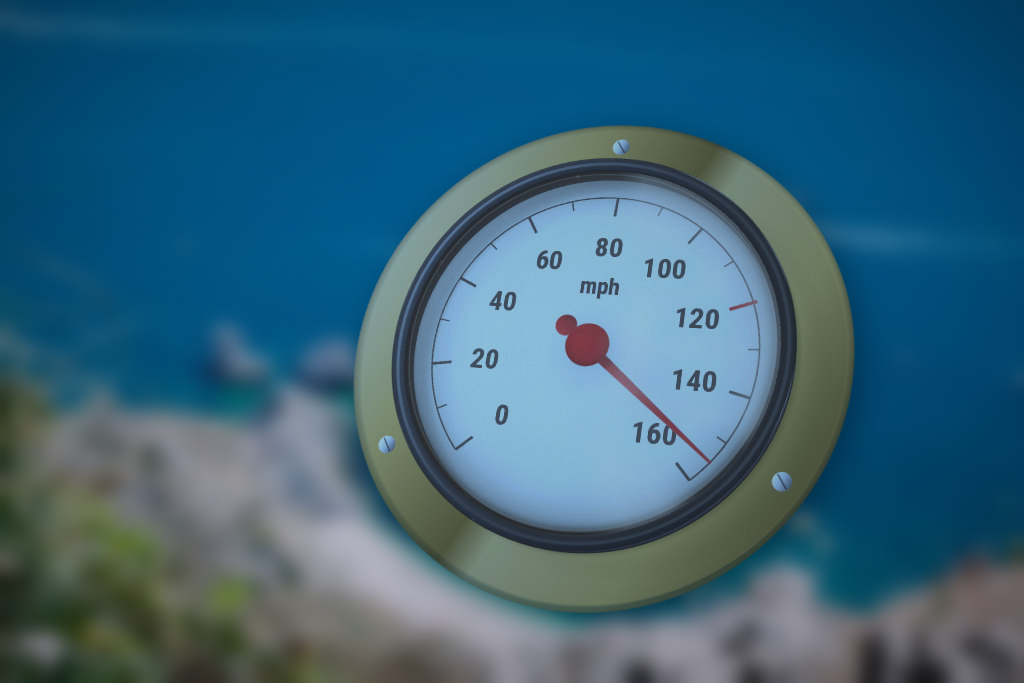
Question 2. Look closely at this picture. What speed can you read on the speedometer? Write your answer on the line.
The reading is 155 mph
